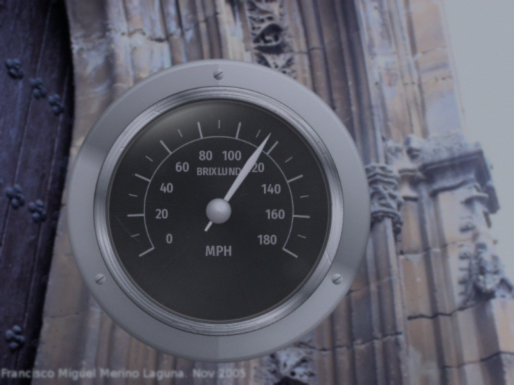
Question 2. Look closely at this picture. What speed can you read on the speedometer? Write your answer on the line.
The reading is 115 mph
